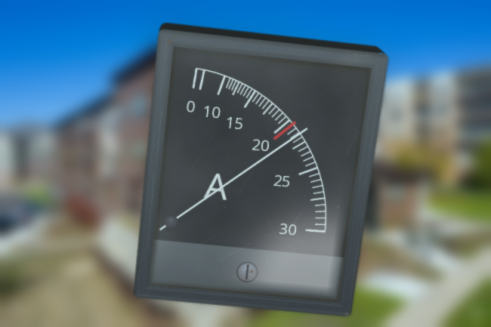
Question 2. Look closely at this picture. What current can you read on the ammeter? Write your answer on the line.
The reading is 21.5 A
